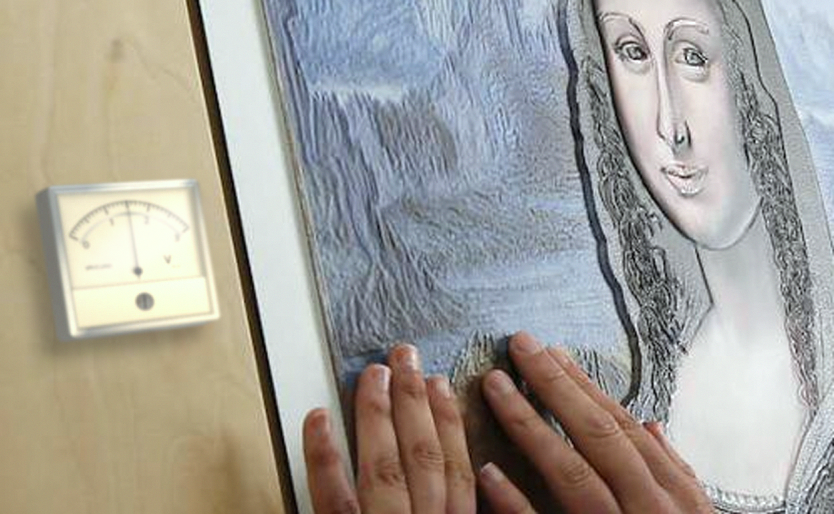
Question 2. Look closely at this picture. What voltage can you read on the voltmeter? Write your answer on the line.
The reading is 1.5 V
